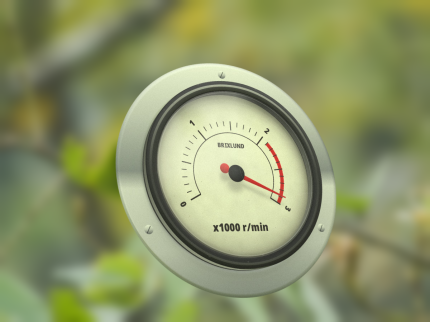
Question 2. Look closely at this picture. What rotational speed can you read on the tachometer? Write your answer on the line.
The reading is 2900 rpm
